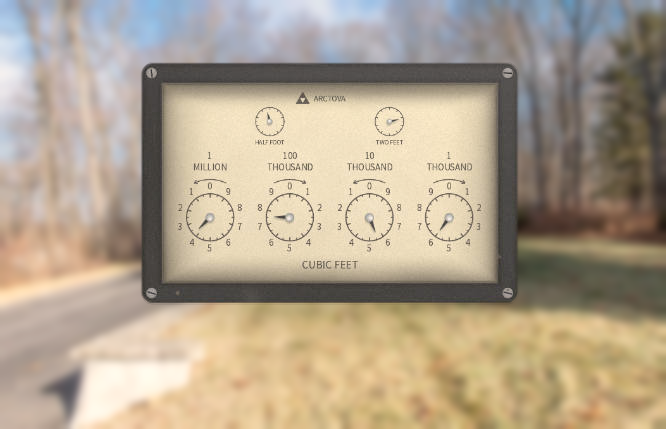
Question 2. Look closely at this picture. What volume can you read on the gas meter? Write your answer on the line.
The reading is 375600 ft³
